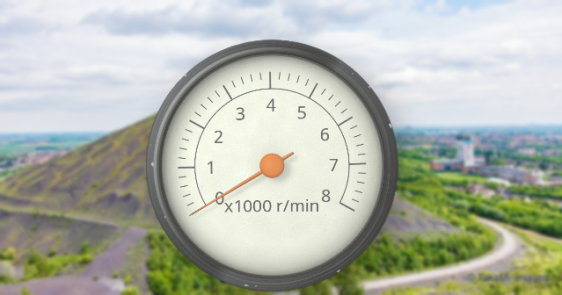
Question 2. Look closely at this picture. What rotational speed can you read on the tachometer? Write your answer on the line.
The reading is 0 rpm
